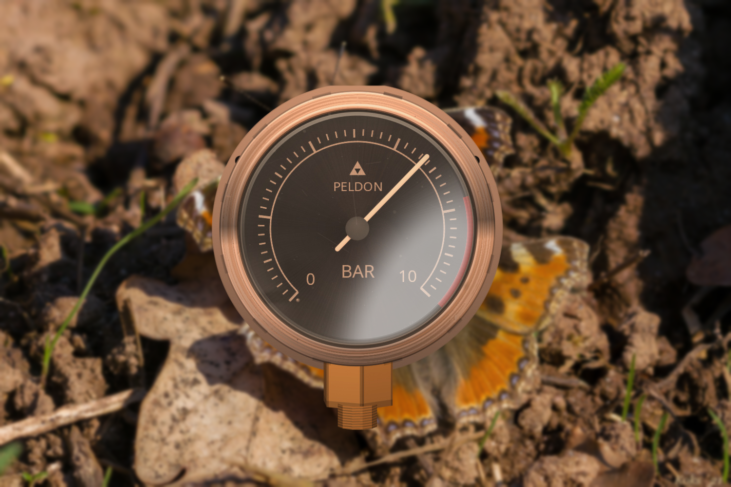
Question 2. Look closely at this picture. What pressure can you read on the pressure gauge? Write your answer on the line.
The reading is 6.7 bar
